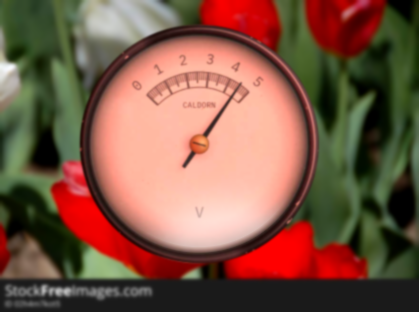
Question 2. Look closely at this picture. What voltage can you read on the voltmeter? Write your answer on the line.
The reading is 4.5 V
